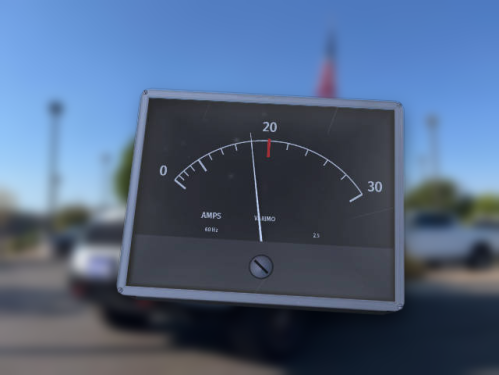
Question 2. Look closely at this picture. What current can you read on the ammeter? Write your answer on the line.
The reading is 18 A
